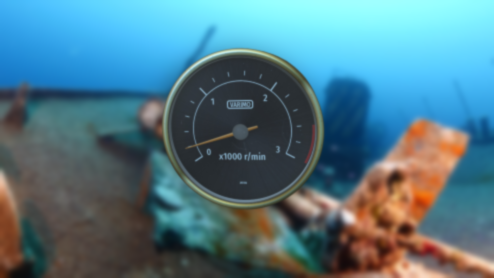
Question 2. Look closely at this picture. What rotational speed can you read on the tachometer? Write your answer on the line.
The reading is 200 rpm
